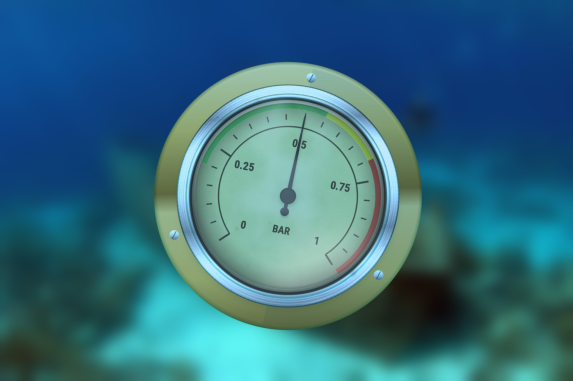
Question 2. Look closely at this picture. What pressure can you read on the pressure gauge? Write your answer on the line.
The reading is 0.5 bar
